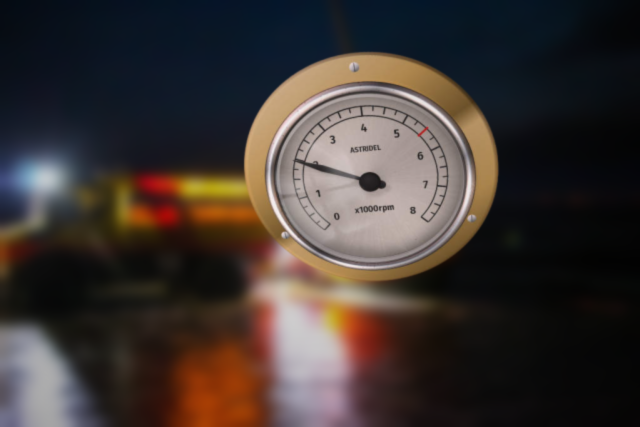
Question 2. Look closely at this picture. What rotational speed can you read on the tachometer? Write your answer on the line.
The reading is 2000 rpm
